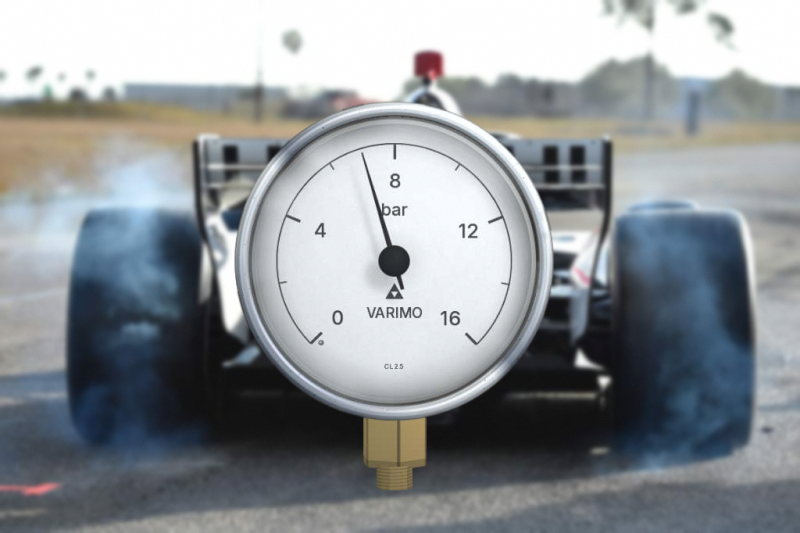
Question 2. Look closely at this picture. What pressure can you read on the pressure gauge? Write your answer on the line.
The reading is 7 bar
